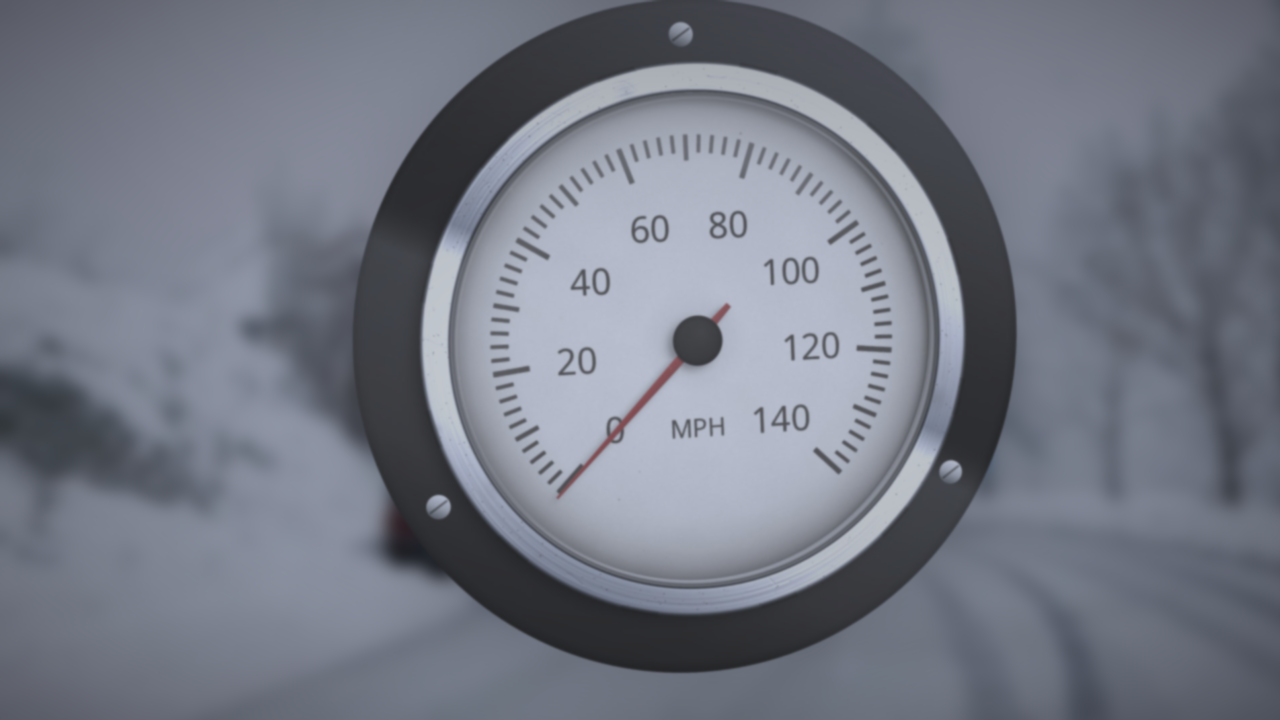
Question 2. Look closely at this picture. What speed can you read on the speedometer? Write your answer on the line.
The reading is 0 mph
